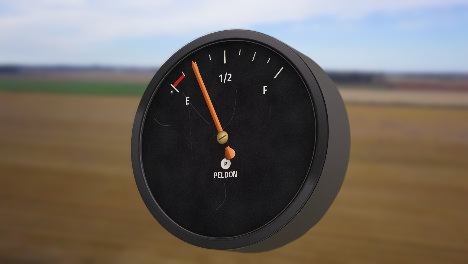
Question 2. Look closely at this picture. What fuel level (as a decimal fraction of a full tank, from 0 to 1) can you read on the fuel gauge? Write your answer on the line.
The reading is 0.25
